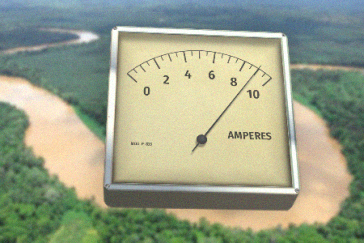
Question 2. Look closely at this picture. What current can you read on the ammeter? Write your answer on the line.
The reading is 9 A
